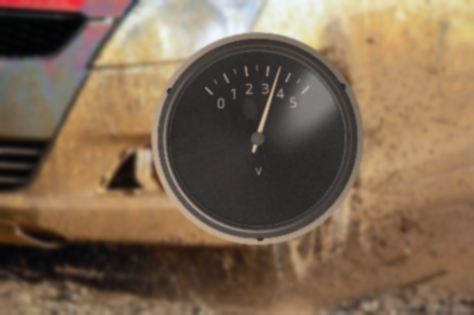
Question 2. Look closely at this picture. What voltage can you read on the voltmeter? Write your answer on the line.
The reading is 3.5 V
